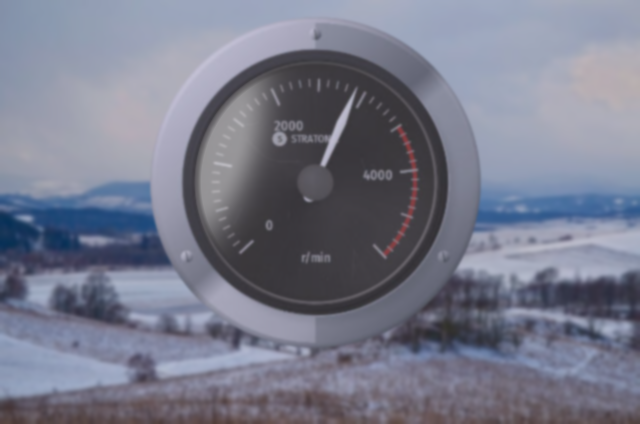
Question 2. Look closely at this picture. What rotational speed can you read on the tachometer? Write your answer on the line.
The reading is 2900 rpm
